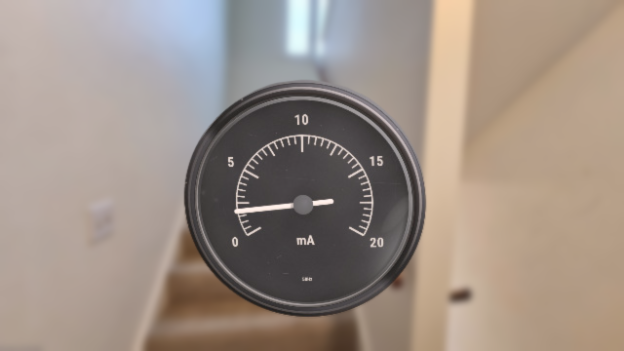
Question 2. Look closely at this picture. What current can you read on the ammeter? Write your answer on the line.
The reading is 2 mA
